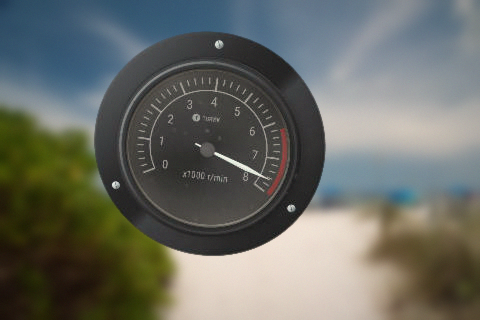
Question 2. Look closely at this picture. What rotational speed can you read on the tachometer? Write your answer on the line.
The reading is 7600 rpm
